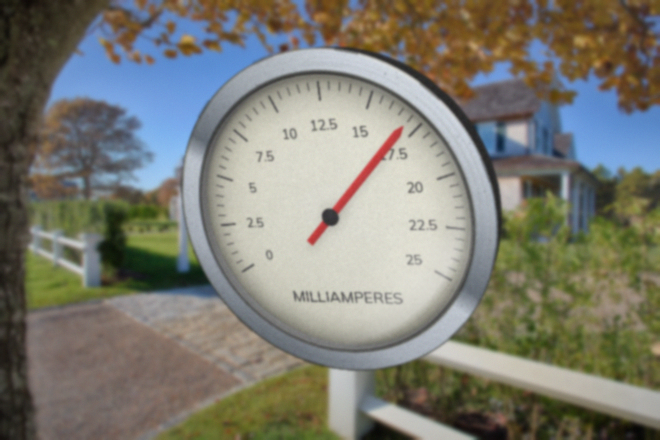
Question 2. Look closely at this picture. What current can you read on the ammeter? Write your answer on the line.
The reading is 17 mA
